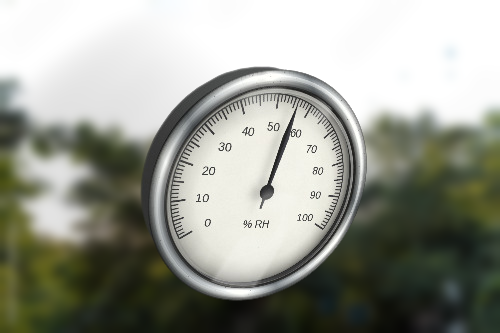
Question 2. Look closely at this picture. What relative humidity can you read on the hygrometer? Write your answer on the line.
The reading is 55 %
